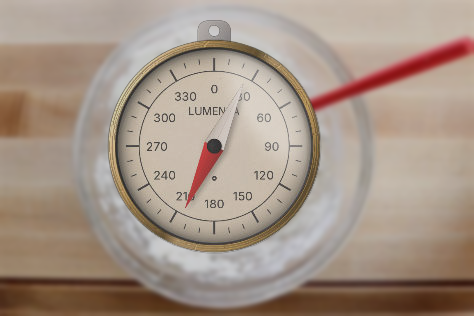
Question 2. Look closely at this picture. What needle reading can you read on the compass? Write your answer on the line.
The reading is 205 °
